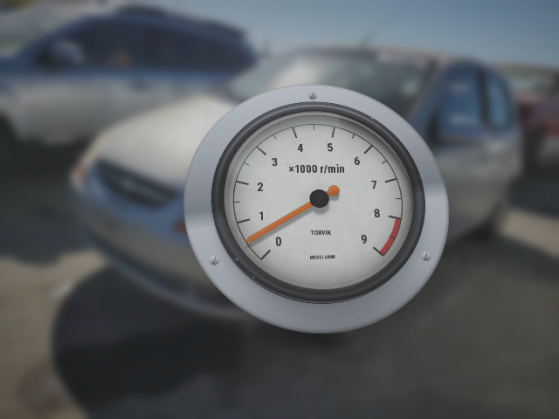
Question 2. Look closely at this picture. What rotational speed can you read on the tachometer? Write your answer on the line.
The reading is 500 rpm
